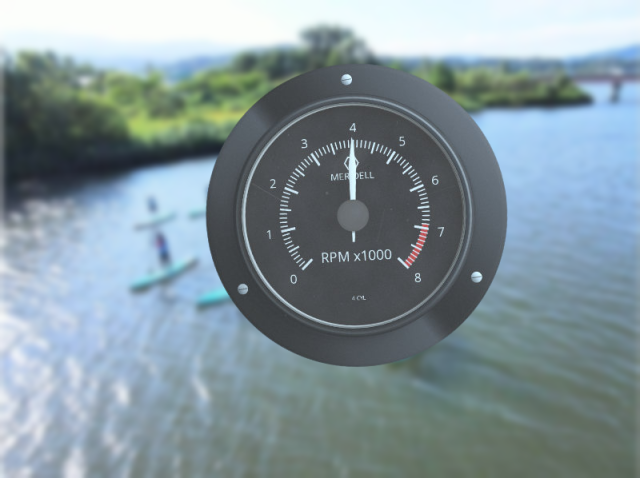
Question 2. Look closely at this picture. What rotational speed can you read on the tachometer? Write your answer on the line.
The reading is 4000 rpm
